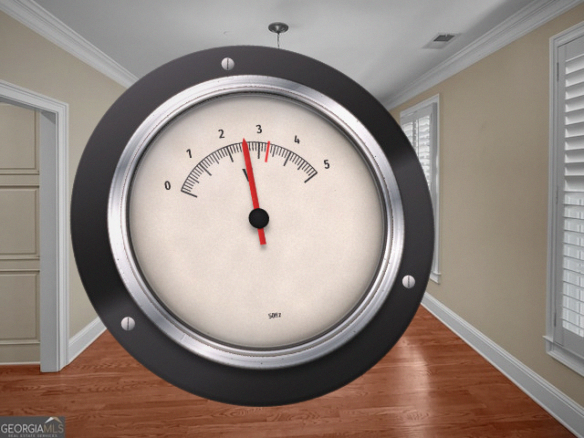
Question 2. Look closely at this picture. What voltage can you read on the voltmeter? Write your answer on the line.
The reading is 2.5 V
